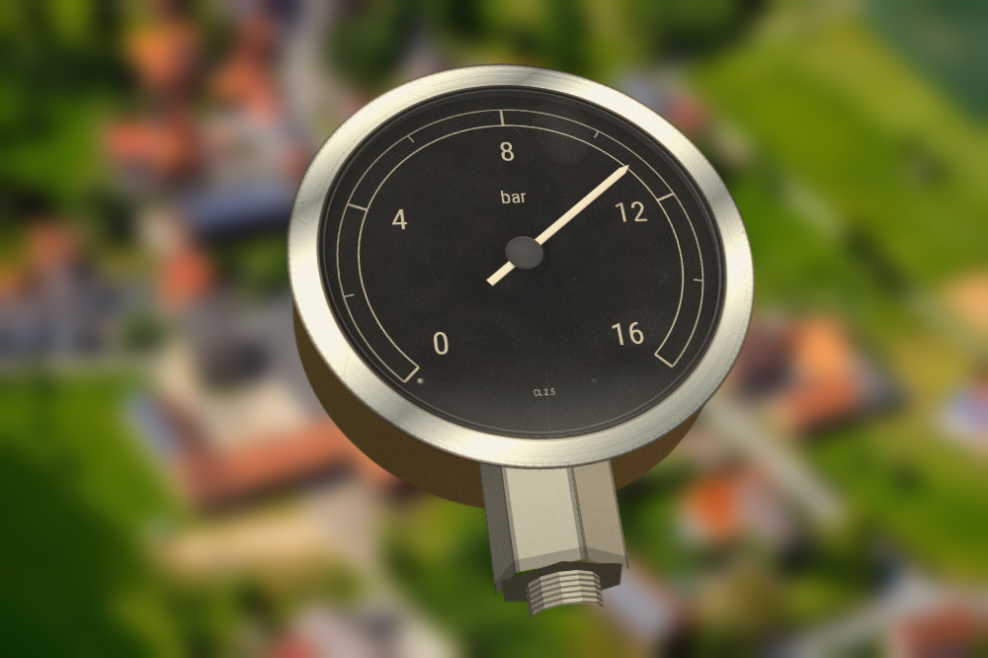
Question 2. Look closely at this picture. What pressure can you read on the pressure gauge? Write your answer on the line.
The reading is 11 bar
